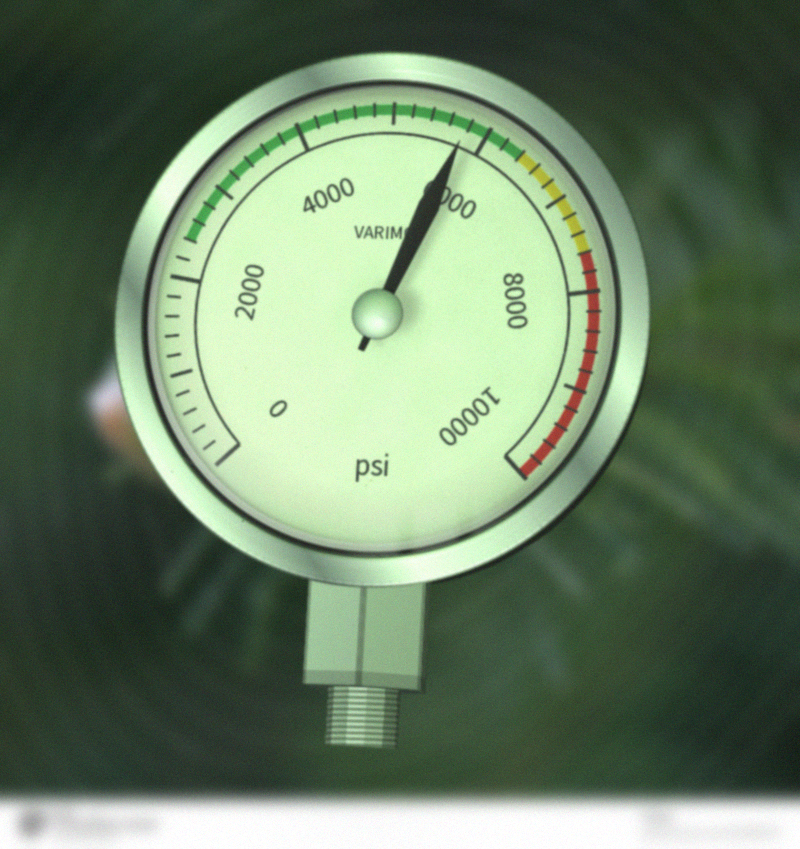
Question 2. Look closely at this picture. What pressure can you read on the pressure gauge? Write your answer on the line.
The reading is 5800 psi
